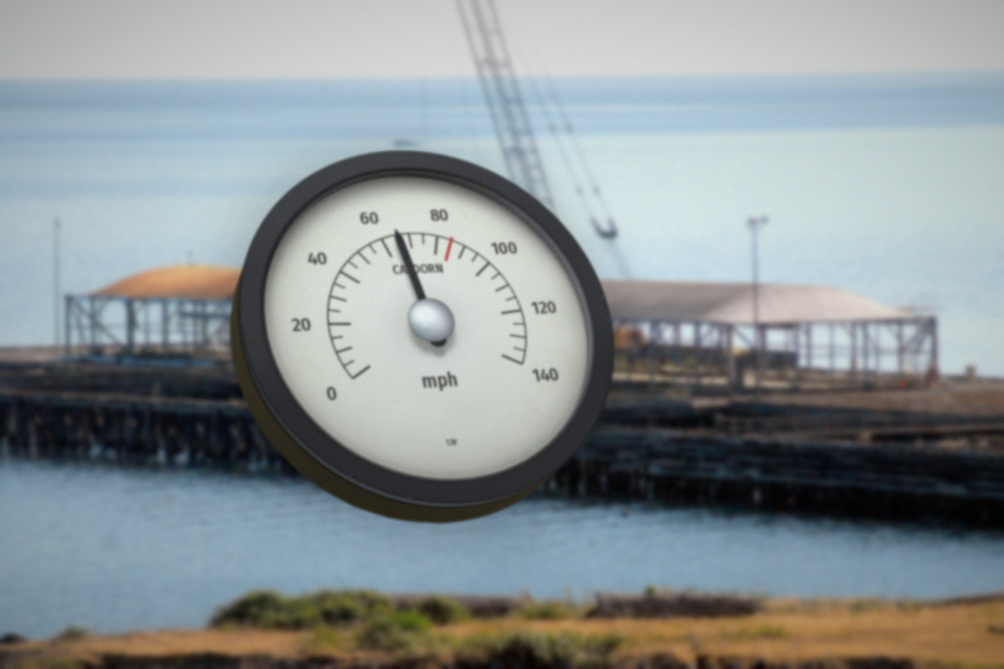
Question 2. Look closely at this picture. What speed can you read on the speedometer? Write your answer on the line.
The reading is 65 mph
